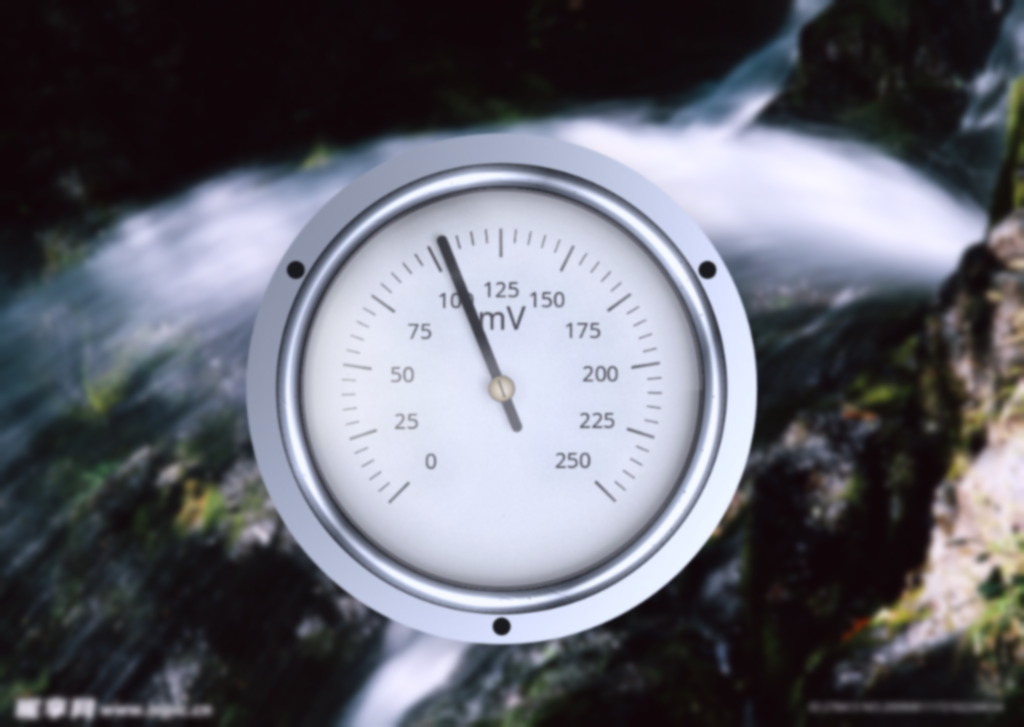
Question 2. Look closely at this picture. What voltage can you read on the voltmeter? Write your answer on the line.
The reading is 105 mV
